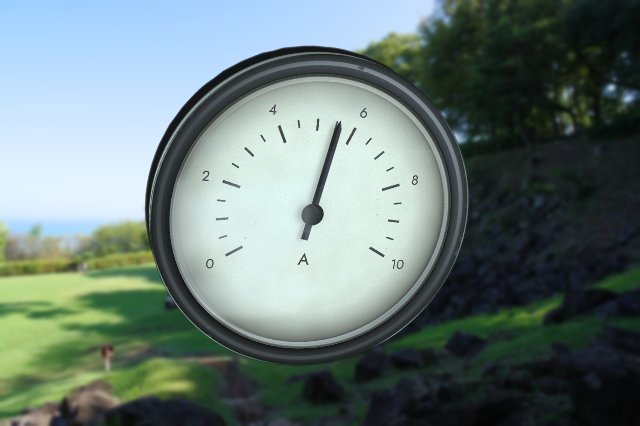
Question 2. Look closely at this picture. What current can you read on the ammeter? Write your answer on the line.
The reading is 5.5 A
